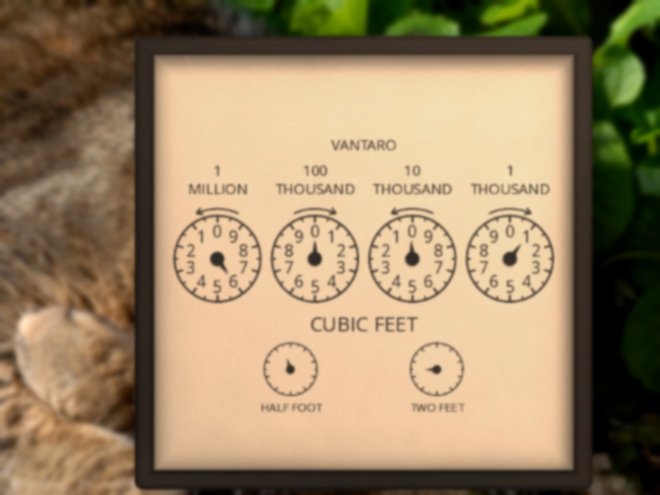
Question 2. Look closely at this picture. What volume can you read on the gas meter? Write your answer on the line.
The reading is 600100 ft³
